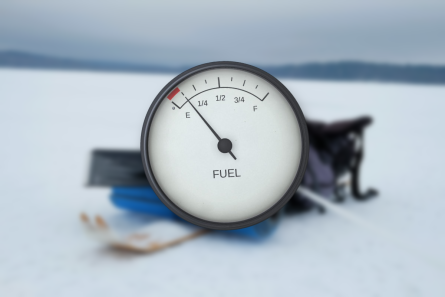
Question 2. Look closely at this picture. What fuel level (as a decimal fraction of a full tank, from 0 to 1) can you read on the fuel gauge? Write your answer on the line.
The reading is 0.125
